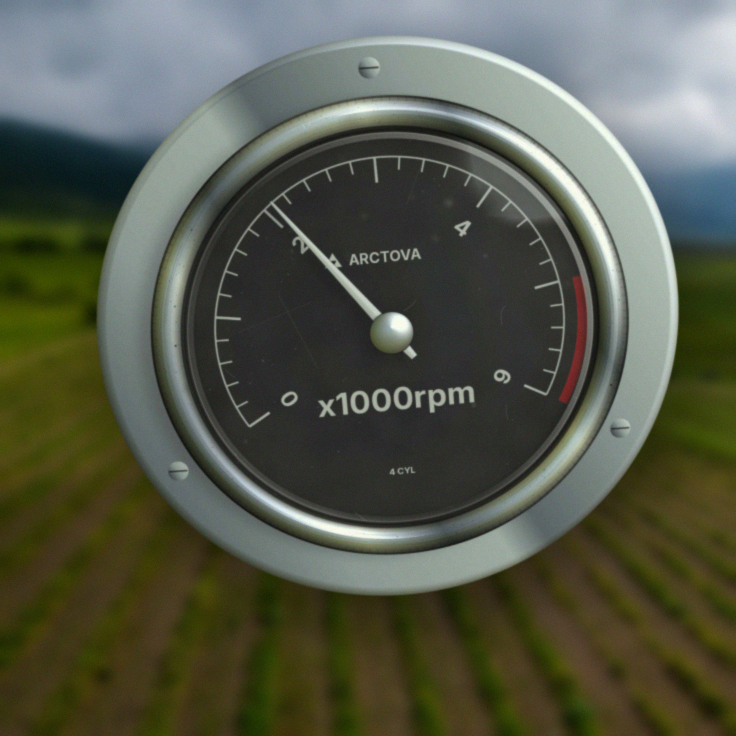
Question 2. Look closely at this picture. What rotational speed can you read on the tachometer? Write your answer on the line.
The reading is 2100 rpm
